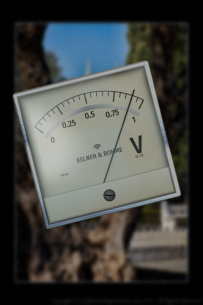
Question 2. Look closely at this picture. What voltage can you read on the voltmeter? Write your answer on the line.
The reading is 0.9 V
